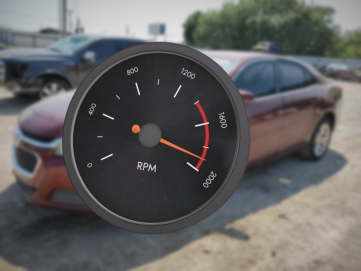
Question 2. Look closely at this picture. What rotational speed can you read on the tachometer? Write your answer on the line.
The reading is 1900 rpm
